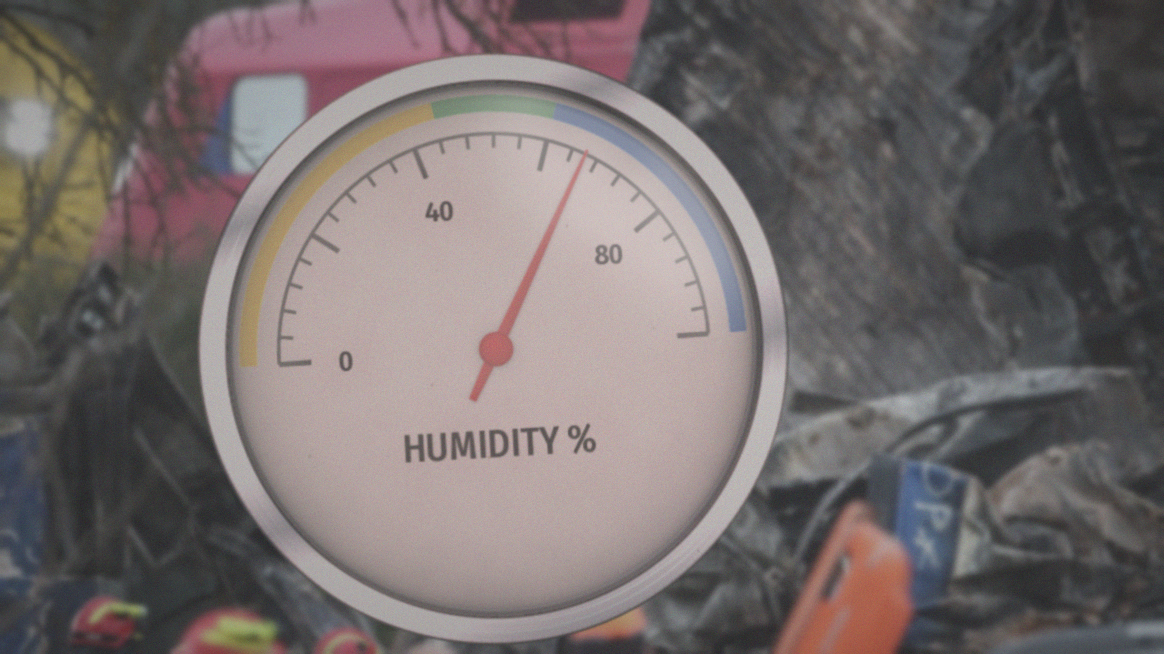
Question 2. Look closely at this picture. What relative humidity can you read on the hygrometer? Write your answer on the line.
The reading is 66 %
